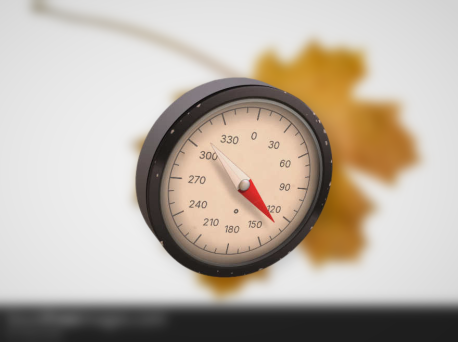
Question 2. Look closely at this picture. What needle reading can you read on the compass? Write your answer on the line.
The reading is 130 °
